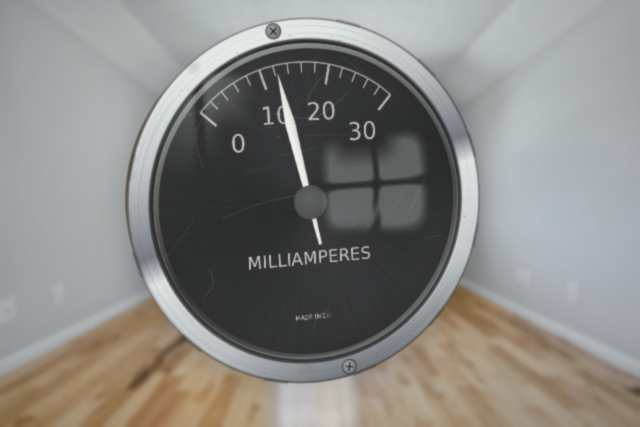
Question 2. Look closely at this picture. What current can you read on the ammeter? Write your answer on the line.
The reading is 12 mA
